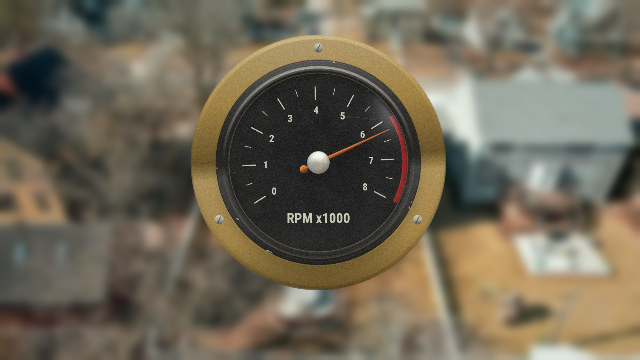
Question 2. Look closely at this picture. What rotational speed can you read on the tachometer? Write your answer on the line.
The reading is 6250 rpm
